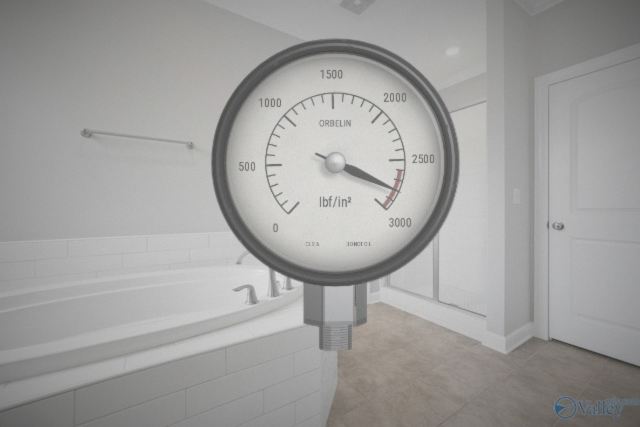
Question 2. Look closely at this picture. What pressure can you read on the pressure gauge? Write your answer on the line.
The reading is 2800 psi
